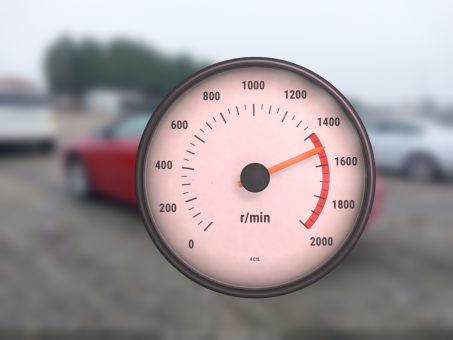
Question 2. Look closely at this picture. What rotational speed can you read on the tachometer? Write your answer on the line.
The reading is 1500 rpm
